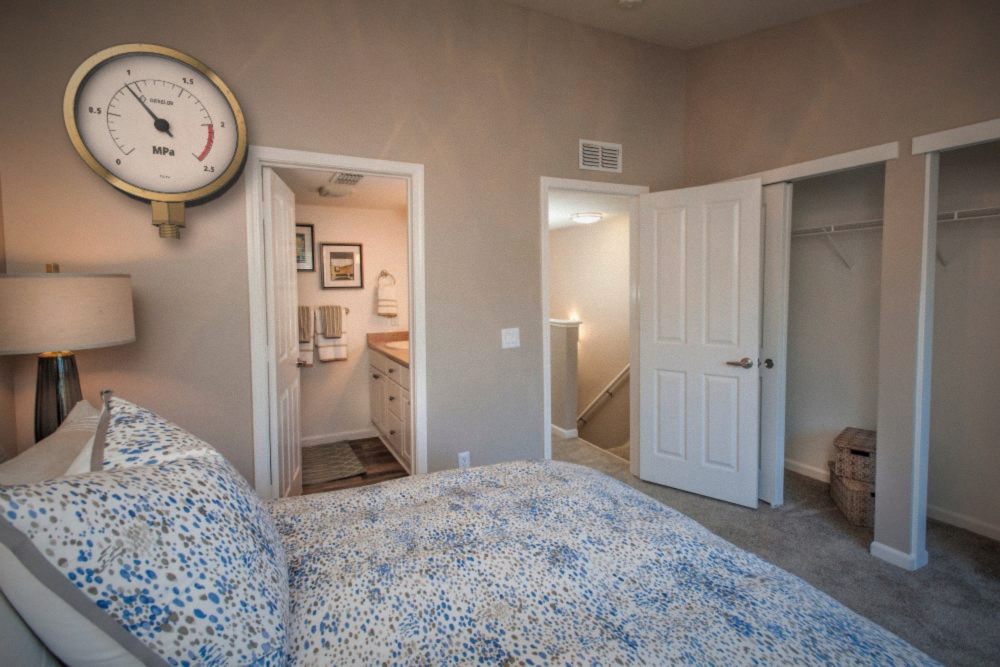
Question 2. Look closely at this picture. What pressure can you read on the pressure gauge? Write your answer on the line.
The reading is 0.9 MPa
